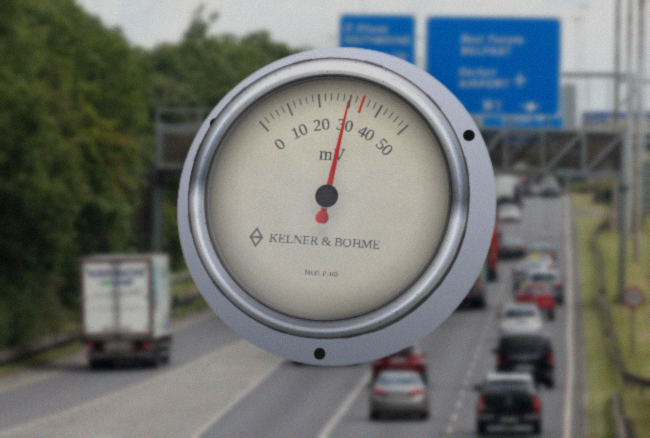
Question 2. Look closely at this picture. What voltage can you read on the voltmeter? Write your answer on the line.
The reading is 30 mV
